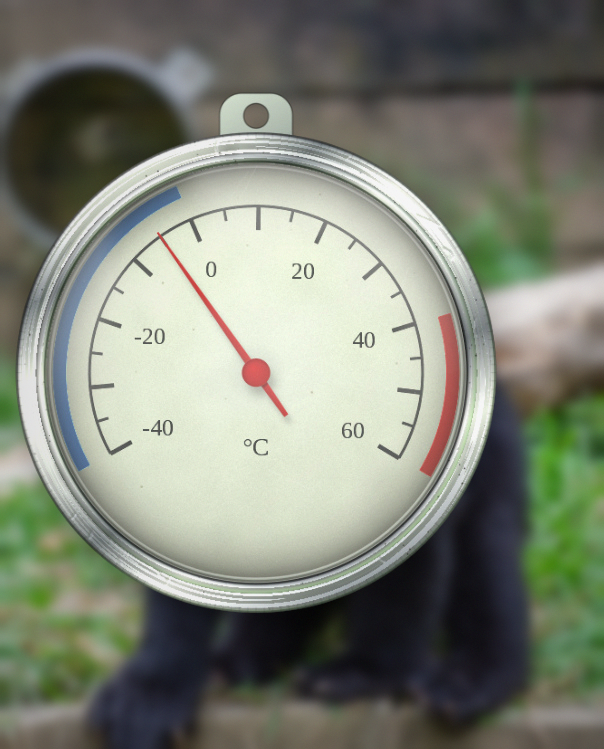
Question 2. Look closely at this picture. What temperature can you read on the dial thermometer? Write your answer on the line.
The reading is -5 °C
